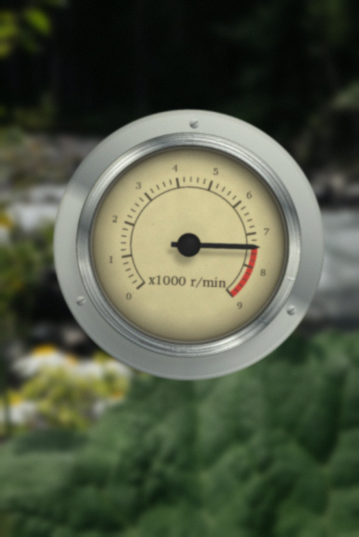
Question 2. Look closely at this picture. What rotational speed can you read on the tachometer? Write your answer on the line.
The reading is 7400 rpm
